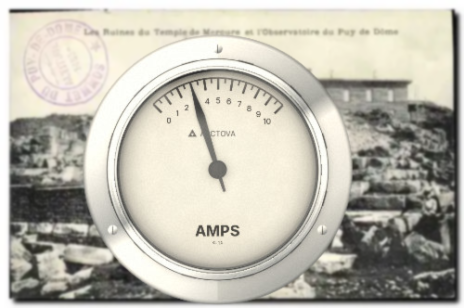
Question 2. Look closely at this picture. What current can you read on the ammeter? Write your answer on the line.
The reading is 3 A
